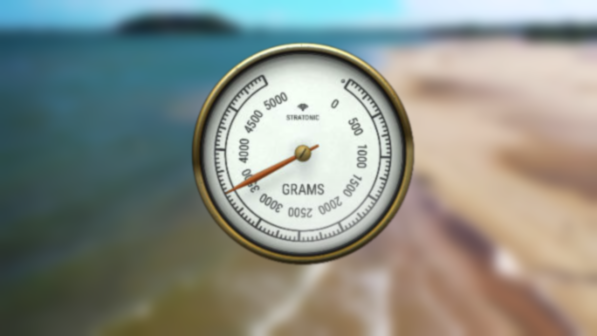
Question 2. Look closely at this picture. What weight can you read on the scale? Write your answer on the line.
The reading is 3500 g
